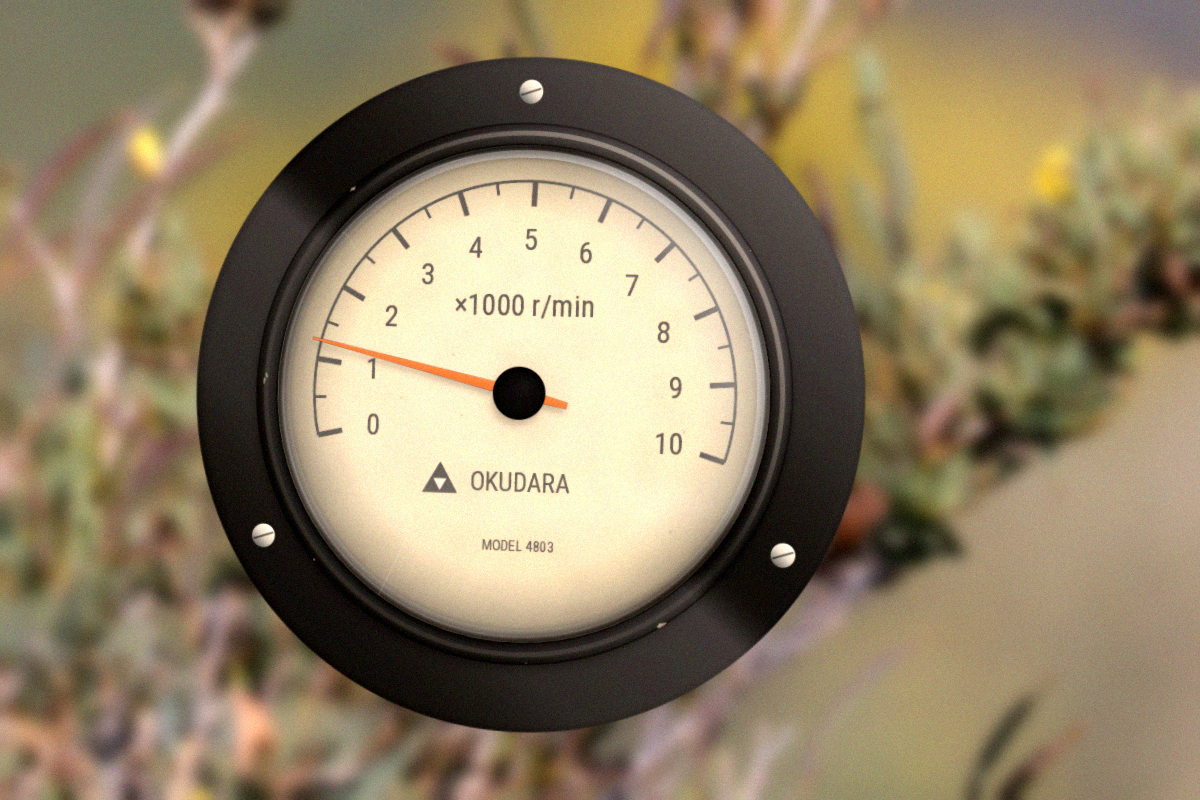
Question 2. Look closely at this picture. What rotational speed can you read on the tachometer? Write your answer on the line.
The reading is 1250 rpm
